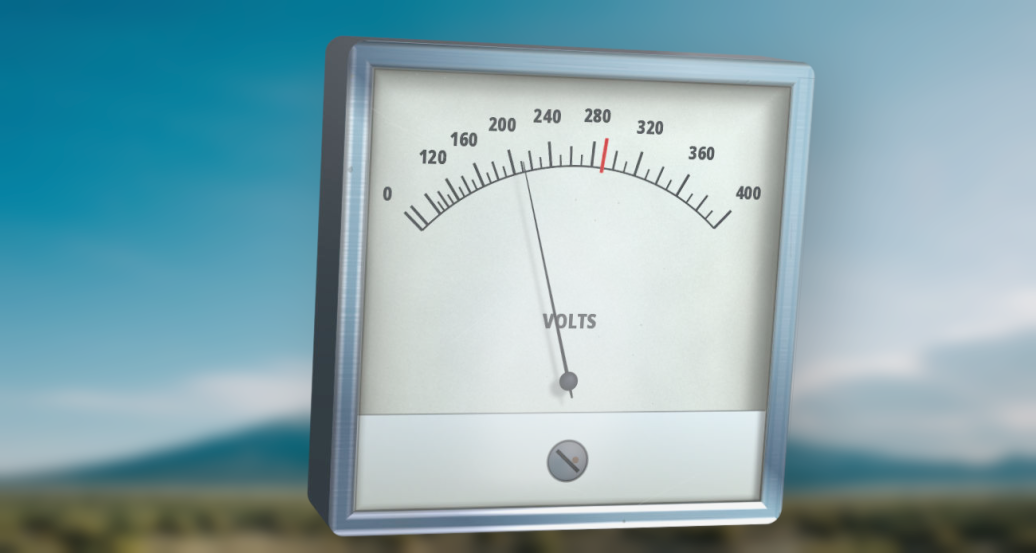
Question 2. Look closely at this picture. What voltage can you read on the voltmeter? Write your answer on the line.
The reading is 210 V
